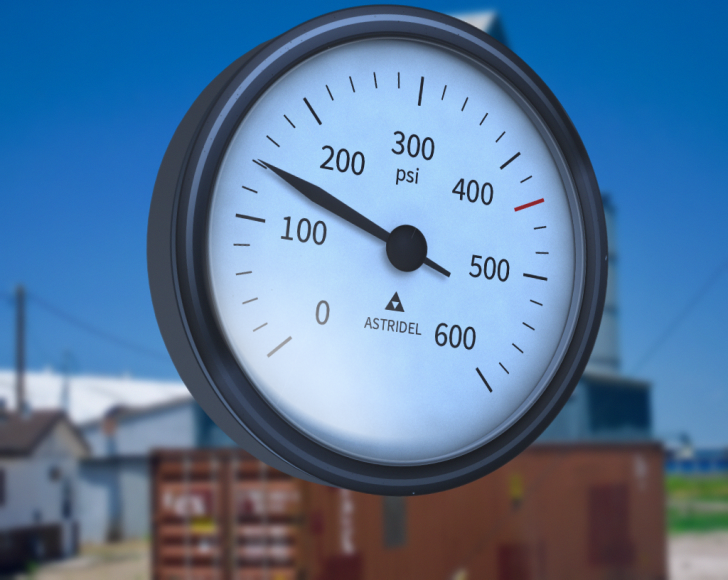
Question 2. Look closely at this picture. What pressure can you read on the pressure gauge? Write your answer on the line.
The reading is 140 psi
